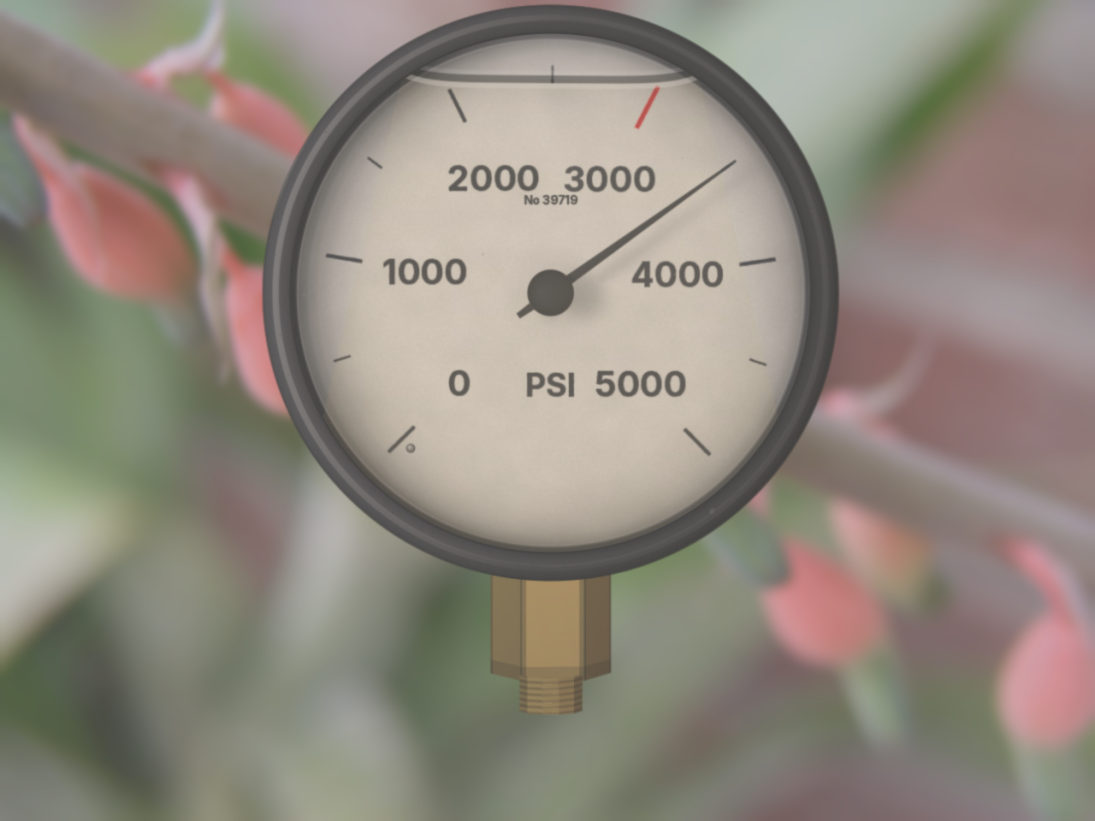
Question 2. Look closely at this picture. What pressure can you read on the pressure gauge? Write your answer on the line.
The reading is 3500 psi
